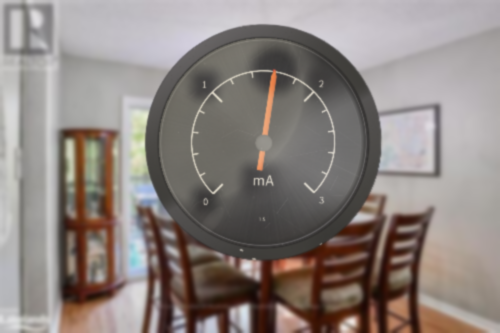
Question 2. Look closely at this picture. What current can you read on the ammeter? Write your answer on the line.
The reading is 1.6 mA
